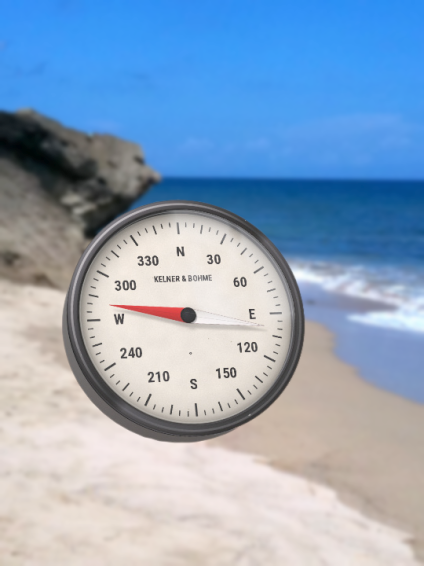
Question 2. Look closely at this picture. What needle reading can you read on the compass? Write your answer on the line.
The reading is 280 °
